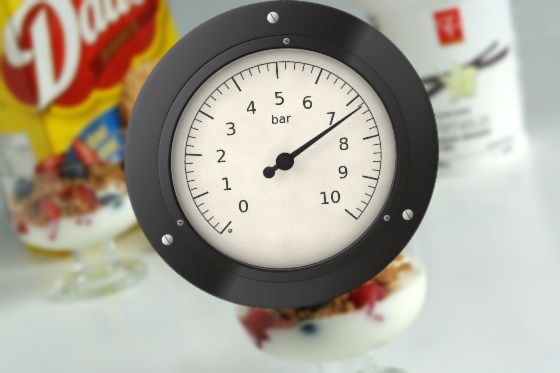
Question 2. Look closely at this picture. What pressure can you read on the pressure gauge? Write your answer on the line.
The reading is 7.2 bar
